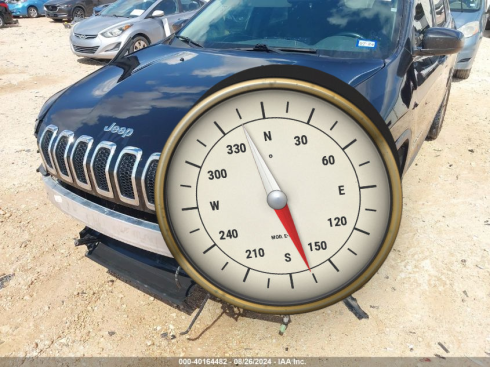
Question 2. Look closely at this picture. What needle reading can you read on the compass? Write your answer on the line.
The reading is 165 °
